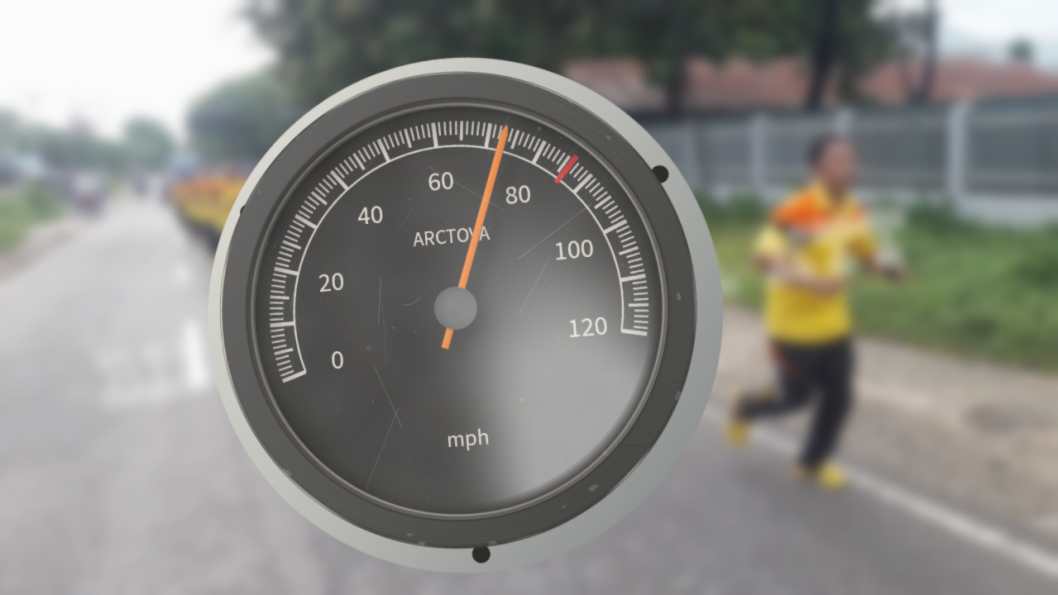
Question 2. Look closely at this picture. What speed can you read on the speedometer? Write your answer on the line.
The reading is 73 mph
